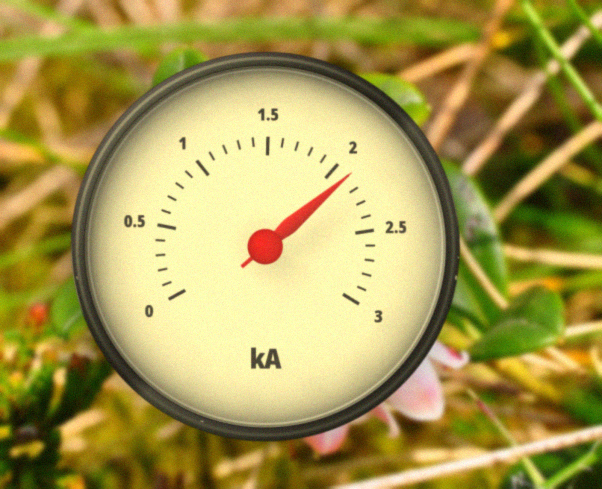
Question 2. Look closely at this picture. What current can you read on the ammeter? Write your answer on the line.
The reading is 2.1 kA
